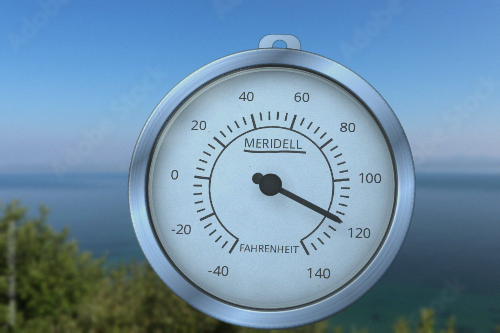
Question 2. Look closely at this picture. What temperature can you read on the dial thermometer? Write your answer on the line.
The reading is 120 °F
